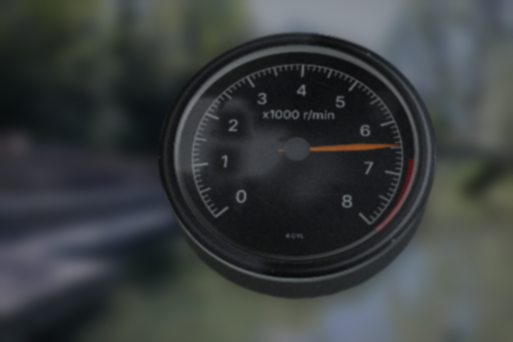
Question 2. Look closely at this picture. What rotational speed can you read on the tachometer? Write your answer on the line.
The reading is 6500 rpm
